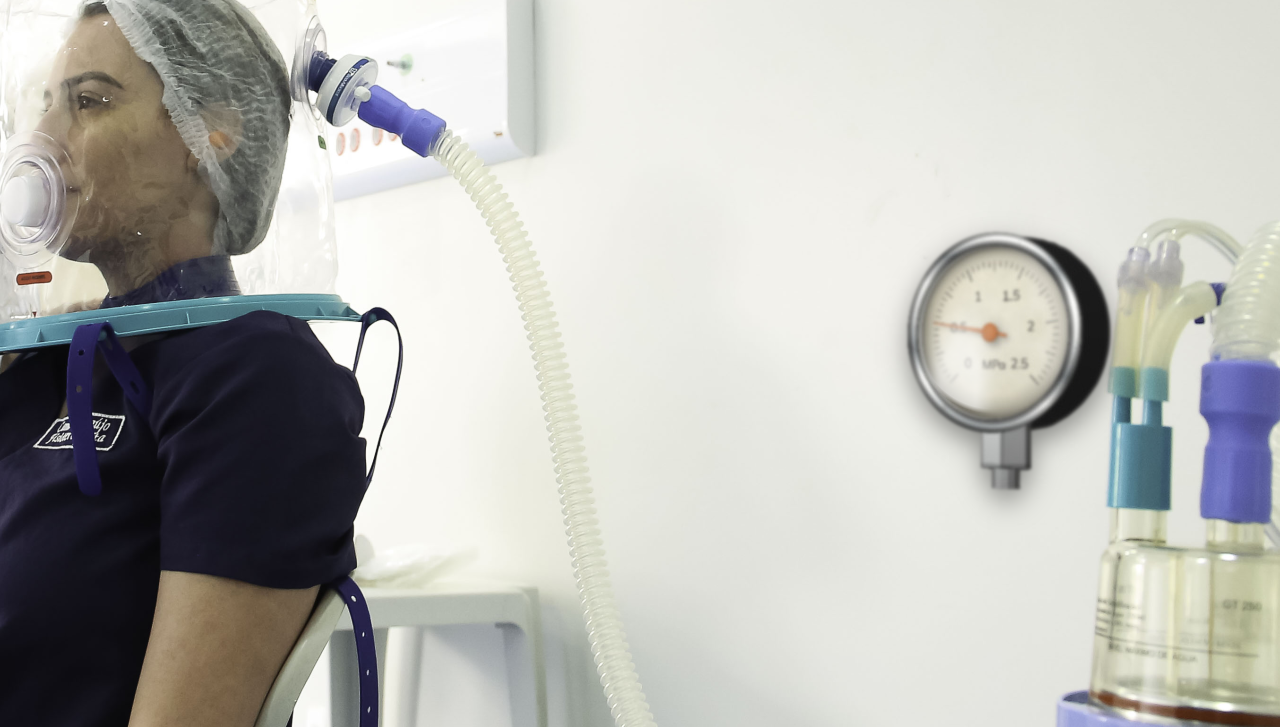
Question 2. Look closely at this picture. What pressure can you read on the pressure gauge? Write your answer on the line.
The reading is 0.5 MPa
